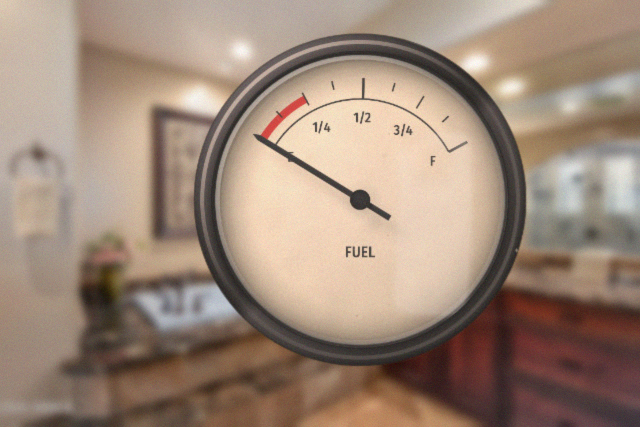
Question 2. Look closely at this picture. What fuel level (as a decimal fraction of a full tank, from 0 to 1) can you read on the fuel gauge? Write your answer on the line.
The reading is 0
